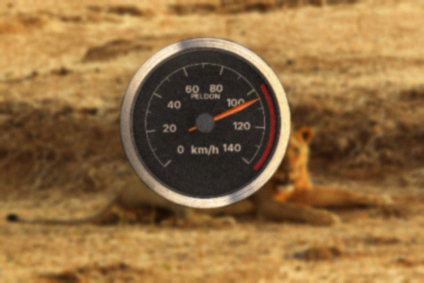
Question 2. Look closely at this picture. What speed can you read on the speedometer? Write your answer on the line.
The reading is 105 km/h
